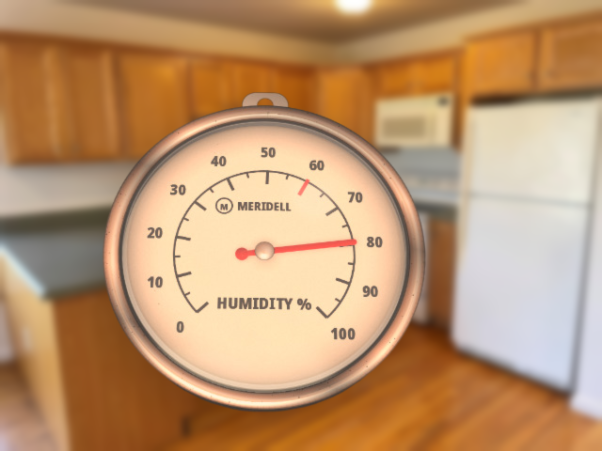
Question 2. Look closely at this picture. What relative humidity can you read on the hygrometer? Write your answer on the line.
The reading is 80 %
